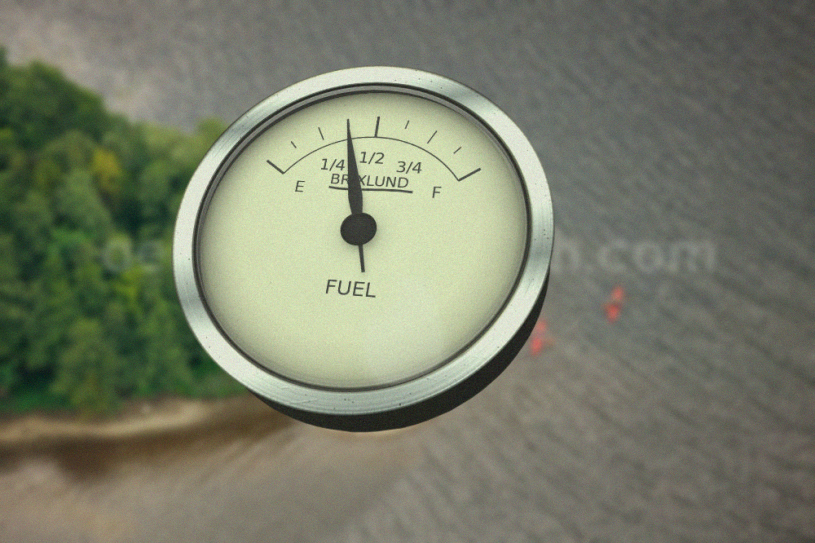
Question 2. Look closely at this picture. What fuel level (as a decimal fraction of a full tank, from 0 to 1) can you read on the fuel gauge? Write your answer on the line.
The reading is 0.375
